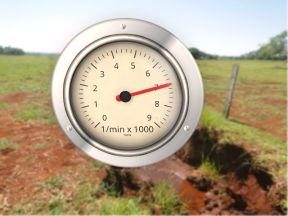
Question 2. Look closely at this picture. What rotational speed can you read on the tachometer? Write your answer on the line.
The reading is 7000 rpm
